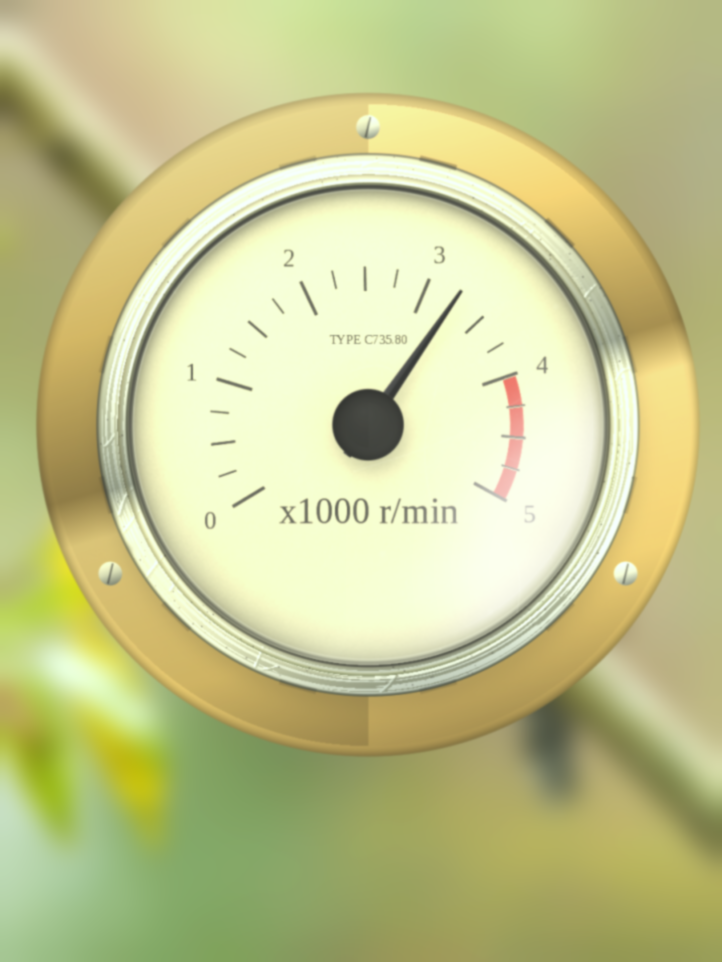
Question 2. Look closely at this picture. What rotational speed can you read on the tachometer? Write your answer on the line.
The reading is 3250 rpm
